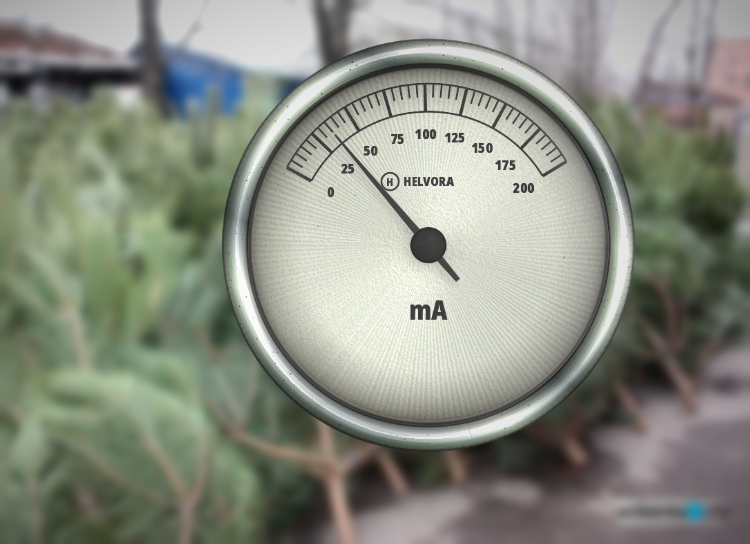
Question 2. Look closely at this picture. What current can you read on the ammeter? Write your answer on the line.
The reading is 35 mA
